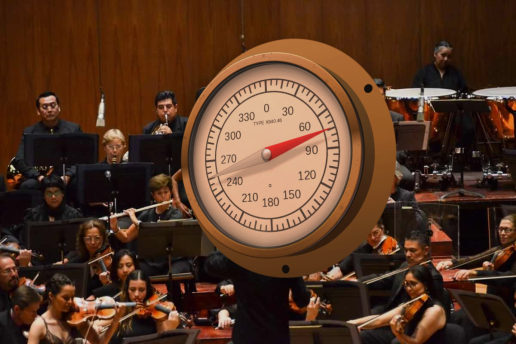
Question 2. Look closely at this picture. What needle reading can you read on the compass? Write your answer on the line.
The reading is 75 °
